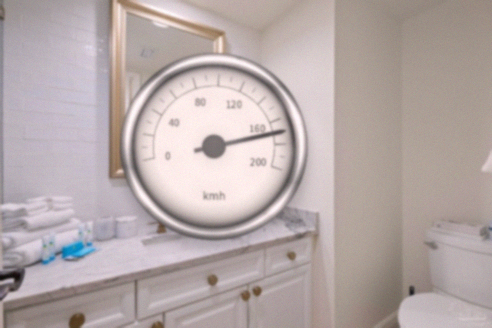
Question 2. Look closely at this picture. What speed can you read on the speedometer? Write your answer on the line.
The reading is 170 km/h
